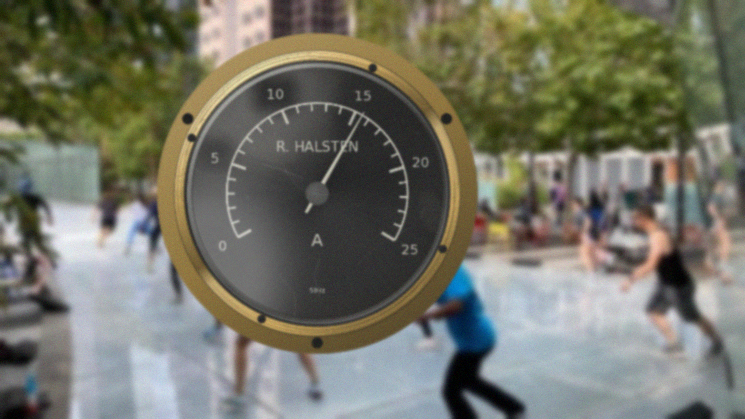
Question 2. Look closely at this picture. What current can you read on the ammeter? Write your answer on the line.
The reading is 15.5 A
